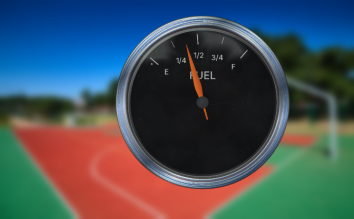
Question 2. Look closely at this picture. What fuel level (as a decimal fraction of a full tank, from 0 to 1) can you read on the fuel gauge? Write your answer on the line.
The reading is 0.375
